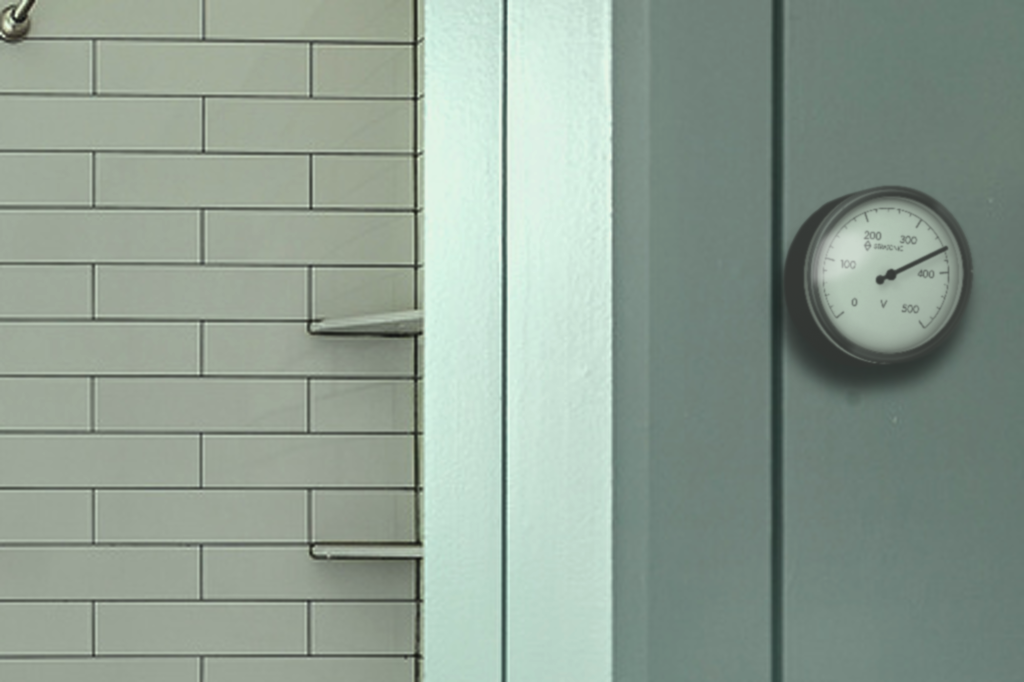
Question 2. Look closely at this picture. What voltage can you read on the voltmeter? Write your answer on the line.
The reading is 360 V
